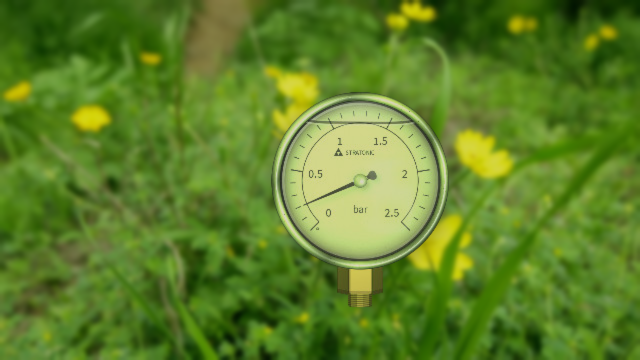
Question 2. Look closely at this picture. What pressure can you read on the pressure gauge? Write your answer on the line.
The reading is 0.2 bar
